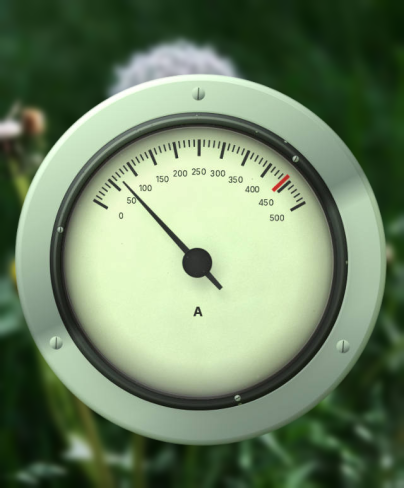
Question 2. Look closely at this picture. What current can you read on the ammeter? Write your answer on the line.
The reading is 70 A
